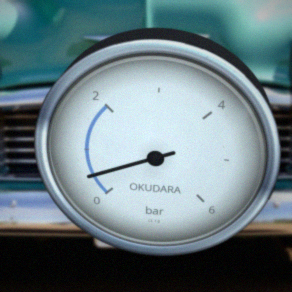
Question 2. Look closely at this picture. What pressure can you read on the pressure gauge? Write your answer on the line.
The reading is 0.5 bar
